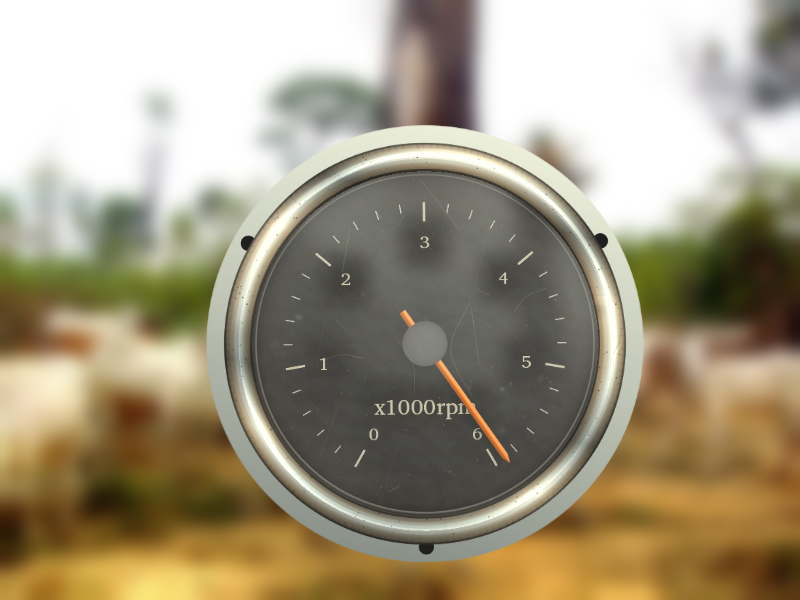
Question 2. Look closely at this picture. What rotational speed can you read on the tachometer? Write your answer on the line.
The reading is 5900 rpm
